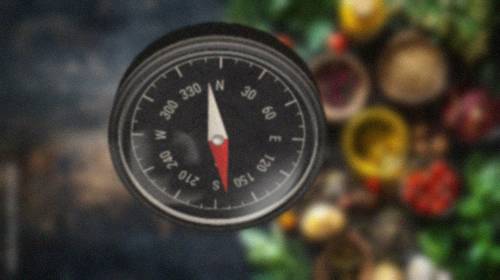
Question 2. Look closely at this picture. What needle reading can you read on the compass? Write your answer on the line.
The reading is 170 °
